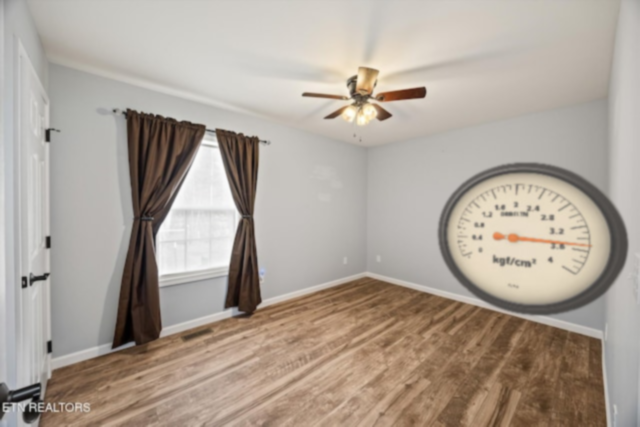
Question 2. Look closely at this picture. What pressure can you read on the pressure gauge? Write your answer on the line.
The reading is 3.5 kg/cm²
